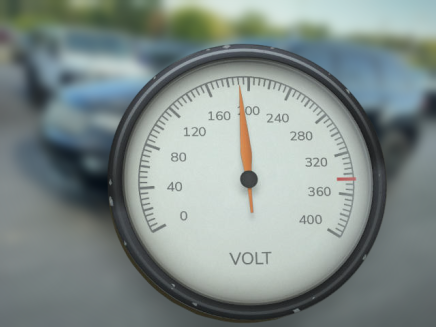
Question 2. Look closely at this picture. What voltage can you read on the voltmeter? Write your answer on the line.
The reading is 190 V
